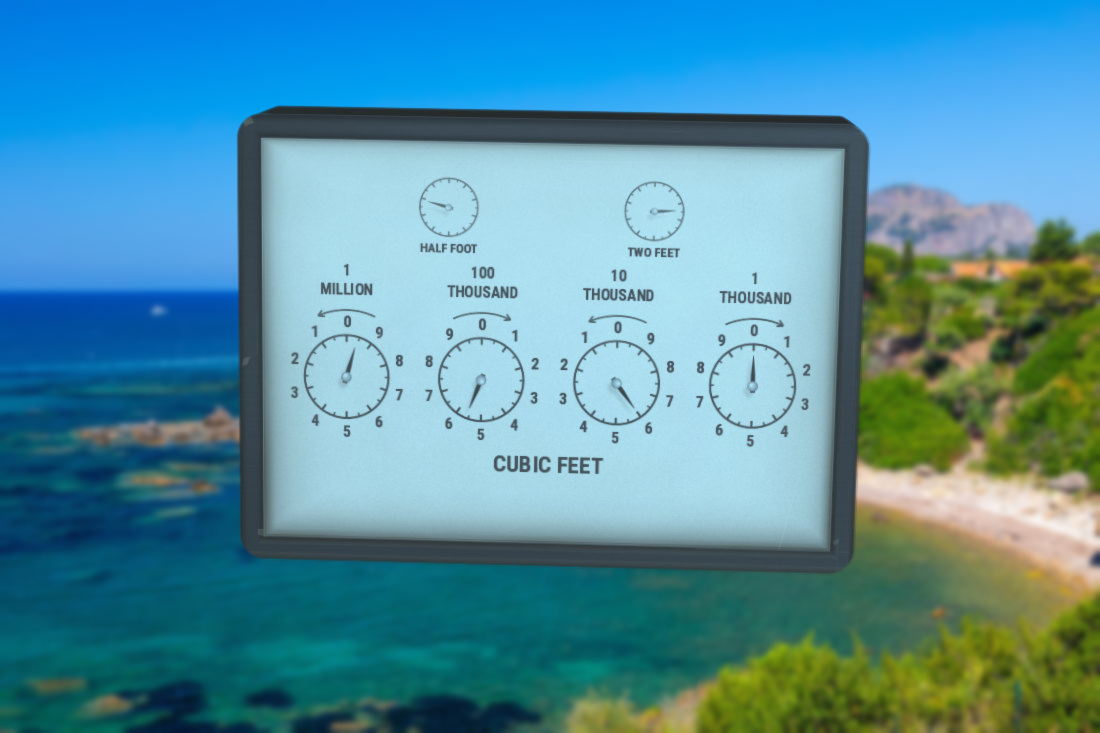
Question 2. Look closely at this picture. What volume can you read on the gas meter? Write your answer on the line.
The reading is 956000 ft³
